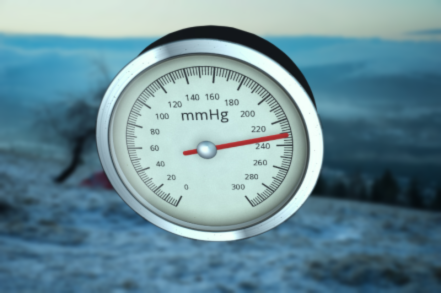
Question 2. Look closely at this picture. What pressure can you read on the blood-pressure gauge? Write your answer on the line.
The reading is 230 mmHg
